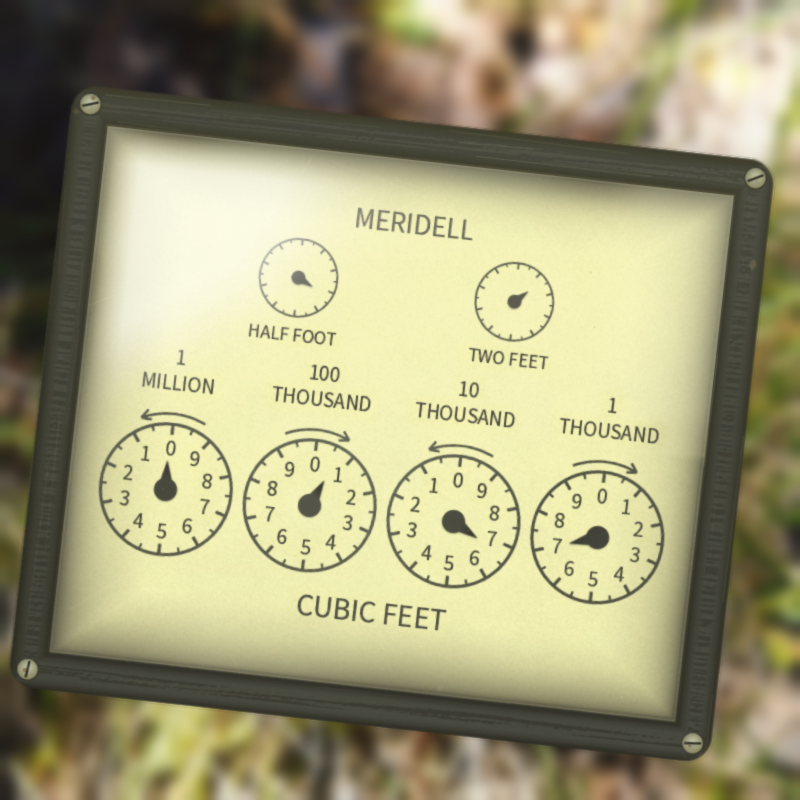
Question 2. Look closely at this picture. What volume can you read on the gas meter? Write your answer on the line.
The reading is 6700 ft³
